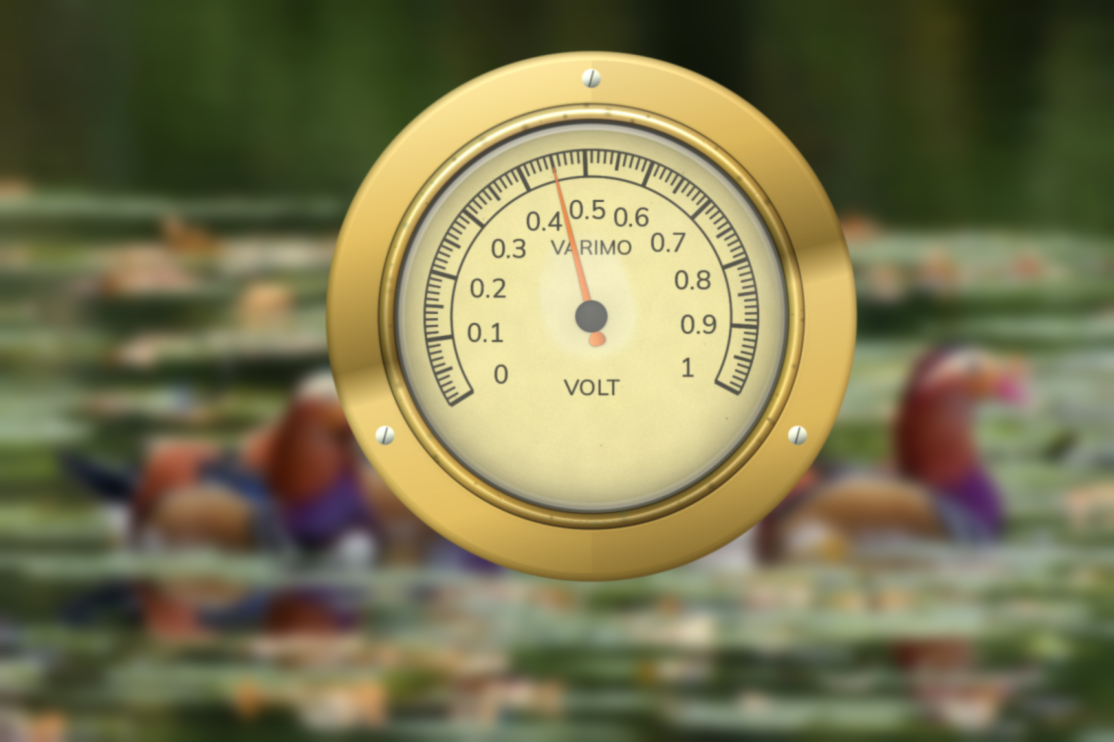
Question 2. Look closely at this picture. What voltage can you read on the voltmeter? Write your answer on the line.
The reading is 0.45 V
